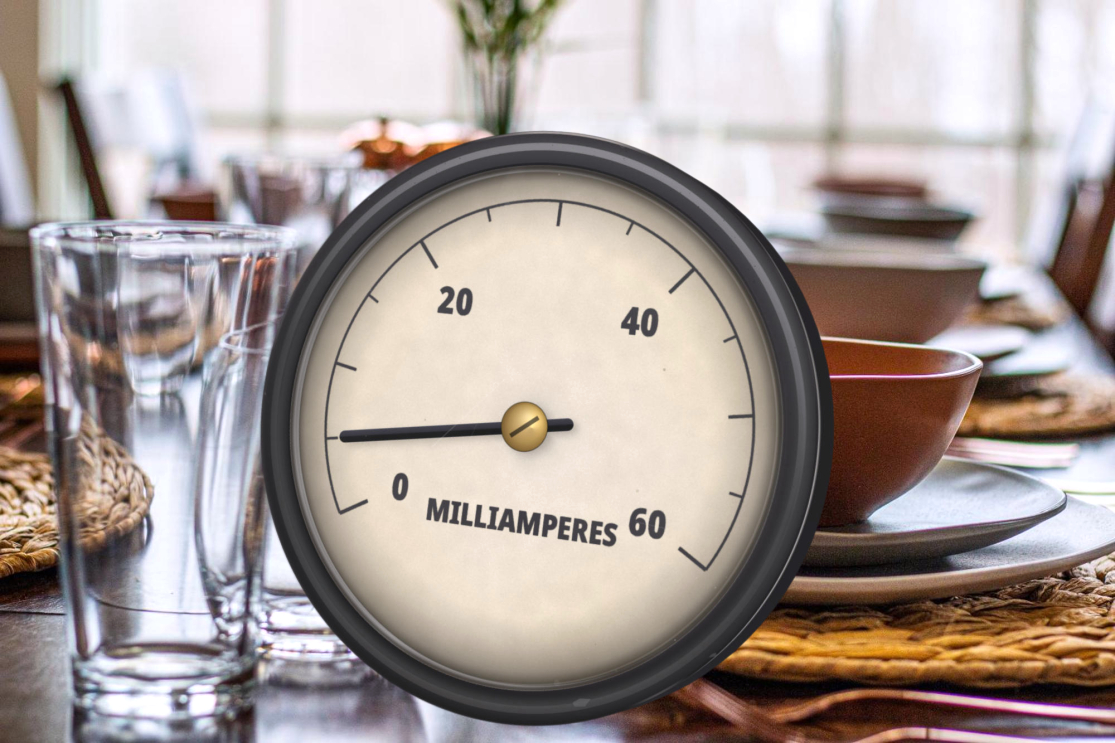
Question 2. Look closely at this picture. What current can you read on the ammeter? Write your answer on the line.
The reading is 5 mA
